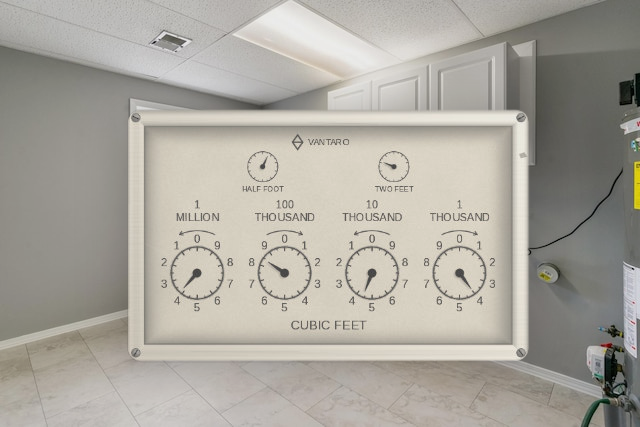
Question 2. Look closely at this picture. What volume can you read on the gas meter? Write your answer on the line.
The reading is 384400 ft³
